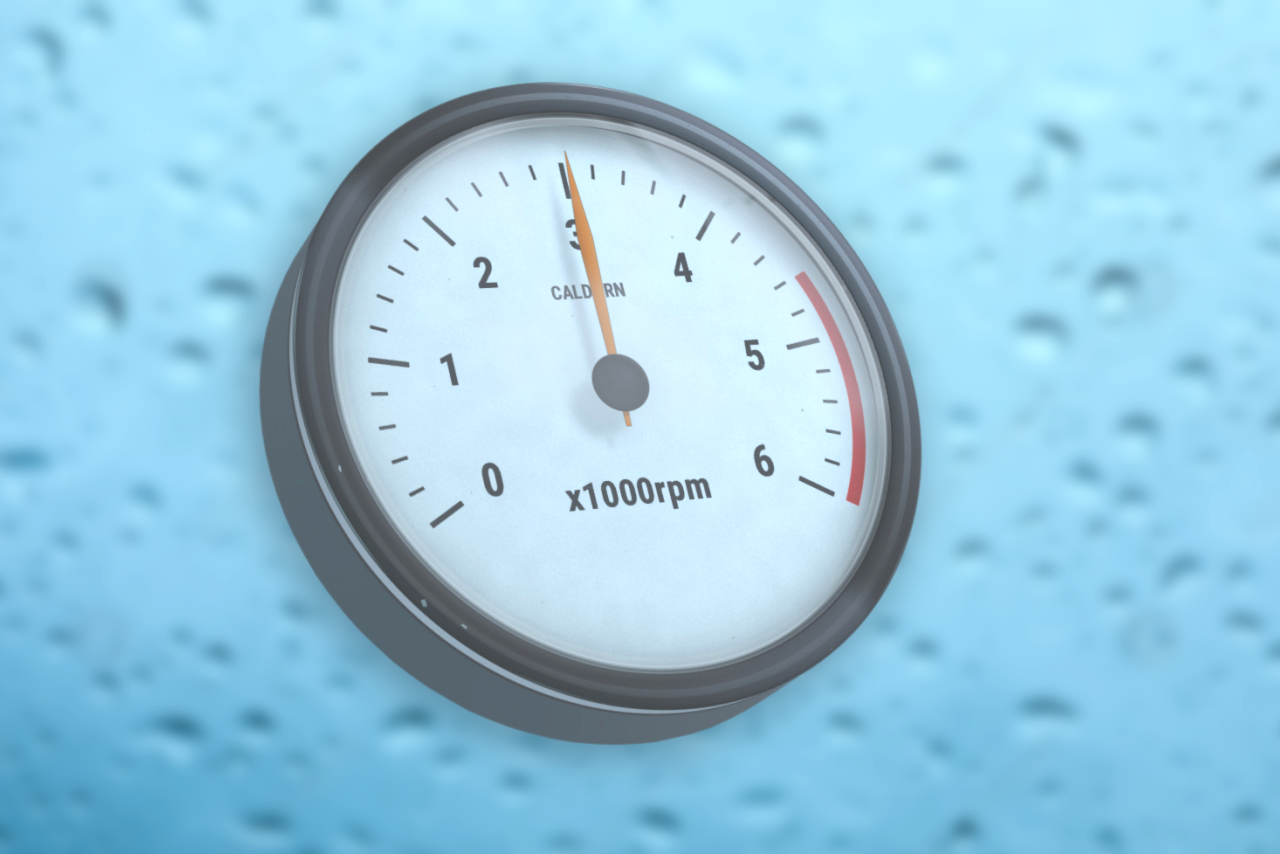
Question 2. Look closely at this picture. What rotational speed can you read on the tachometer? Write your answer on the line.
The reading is 3000 rpm
